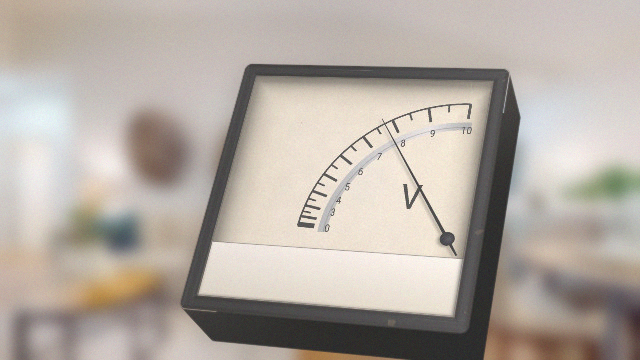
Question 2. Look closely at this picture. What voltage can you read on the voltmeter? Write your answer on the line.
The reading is 7.75 V
